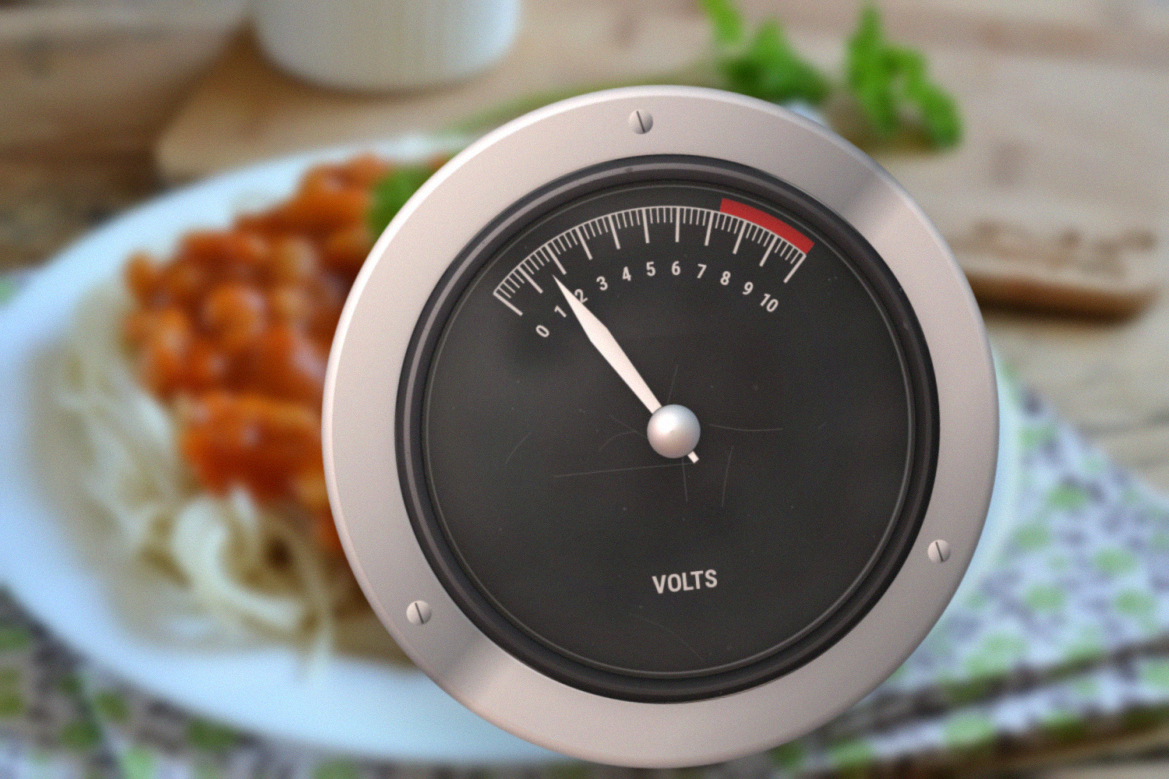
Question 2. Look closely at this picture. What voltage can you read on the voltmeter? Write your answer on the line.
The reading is 1.6 V
